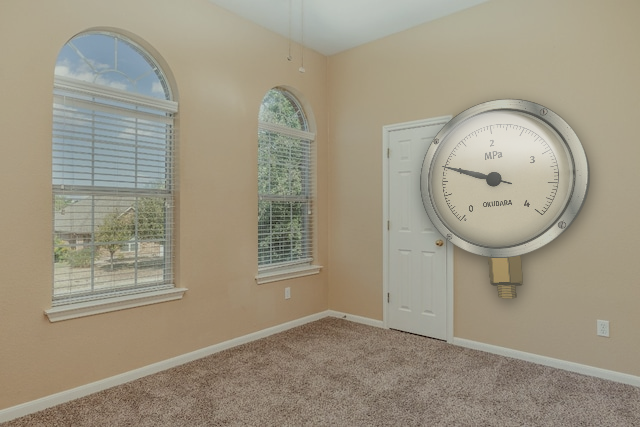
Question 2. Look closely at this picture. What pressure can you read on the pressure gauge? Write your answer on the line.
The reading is 1 MPa
